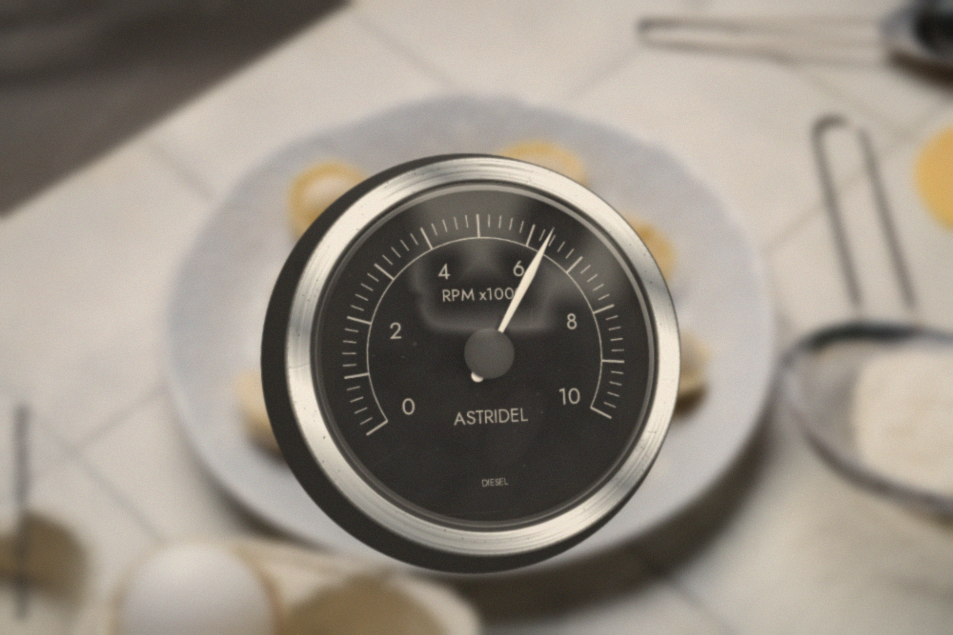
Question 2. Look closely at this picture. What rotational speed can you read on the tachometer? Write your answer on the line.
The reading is 6300 rpm
